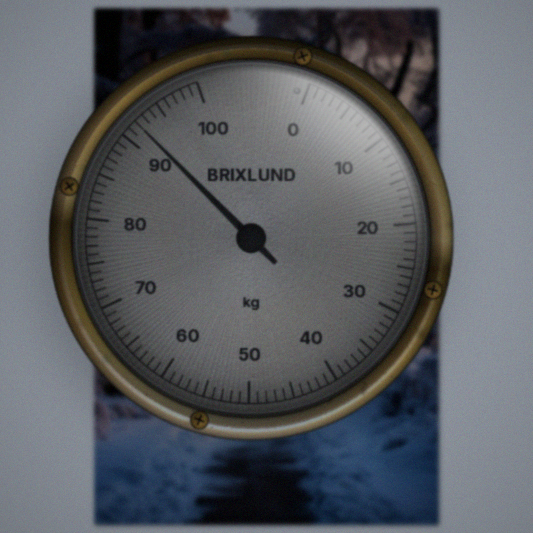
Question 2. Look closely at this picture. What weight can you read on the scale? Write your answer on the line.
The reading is 92 kg
